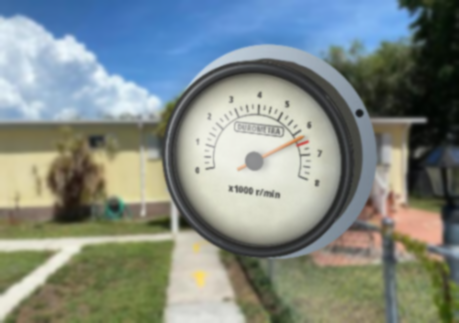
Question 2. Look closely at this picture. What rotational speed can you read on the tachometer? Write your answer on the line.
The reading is 6250 rpm
